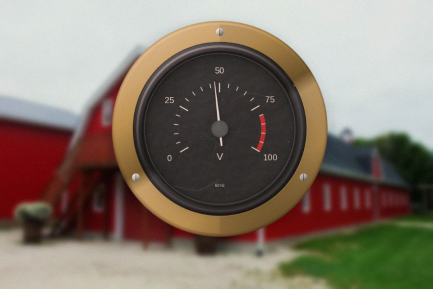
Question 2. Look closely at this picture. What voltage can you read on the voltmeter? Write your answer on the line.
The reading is 47.5 V
